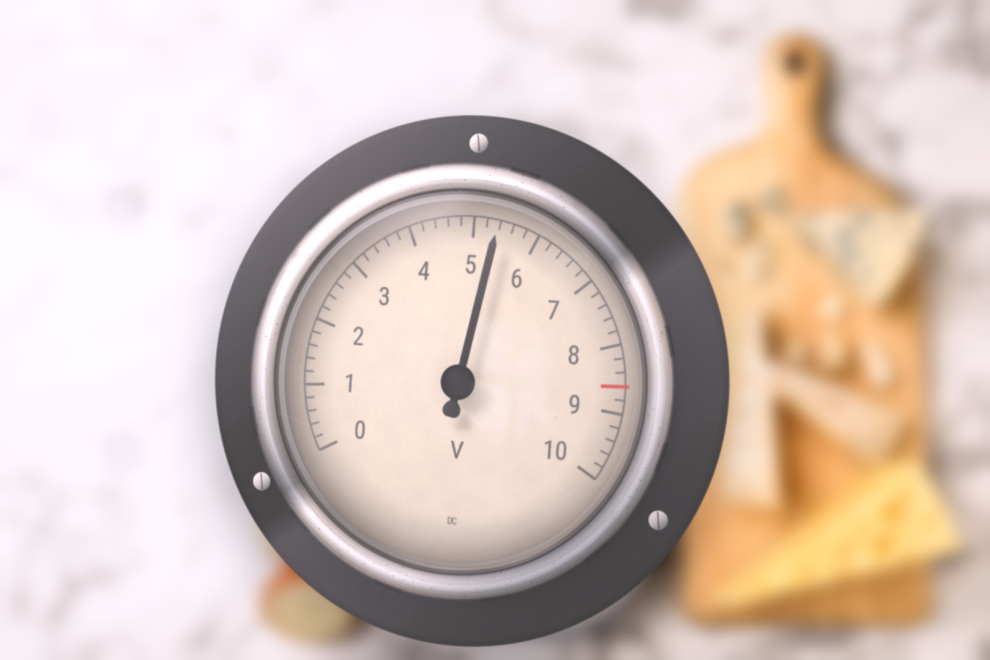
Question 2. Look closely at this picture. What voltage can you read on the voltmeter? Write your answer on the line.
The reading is 5.4 V
